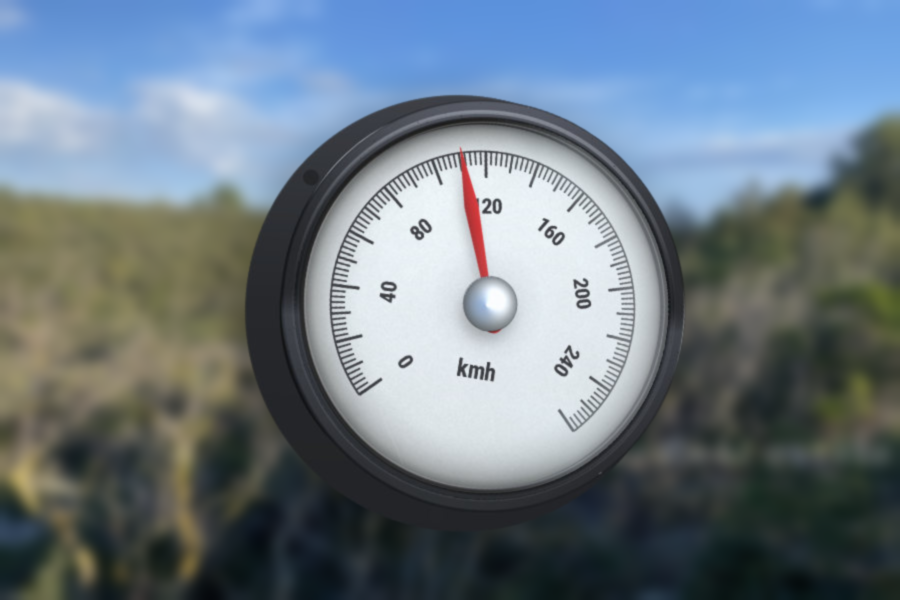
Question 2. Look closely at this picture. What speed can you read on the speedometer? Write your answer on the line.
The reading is 110 km/h
